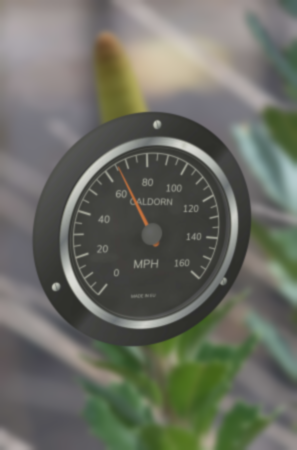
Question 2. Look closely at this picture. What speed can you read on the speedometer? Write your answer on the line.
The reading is 65 mph
